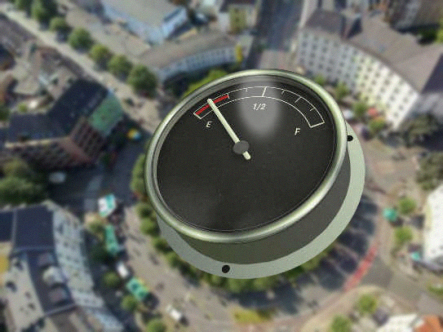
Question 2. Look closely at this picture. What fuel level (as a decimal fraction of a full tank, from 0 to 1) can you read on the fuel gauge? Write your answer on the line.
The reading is 0.125
